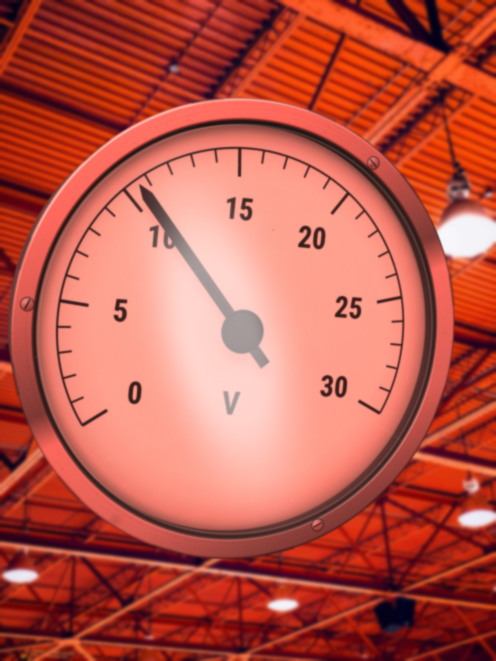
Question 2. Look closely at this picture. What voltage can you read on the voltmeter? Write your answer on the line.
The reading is 10.5 V
